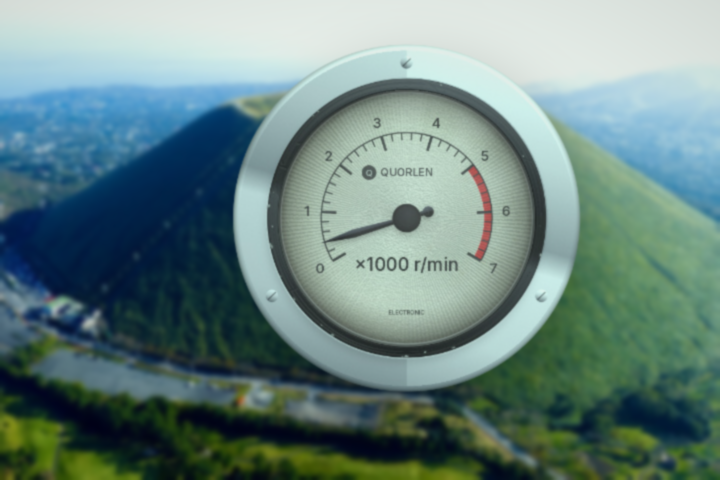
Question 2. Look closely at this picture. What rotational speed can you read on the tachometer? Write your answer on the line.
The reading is 400 rpm
